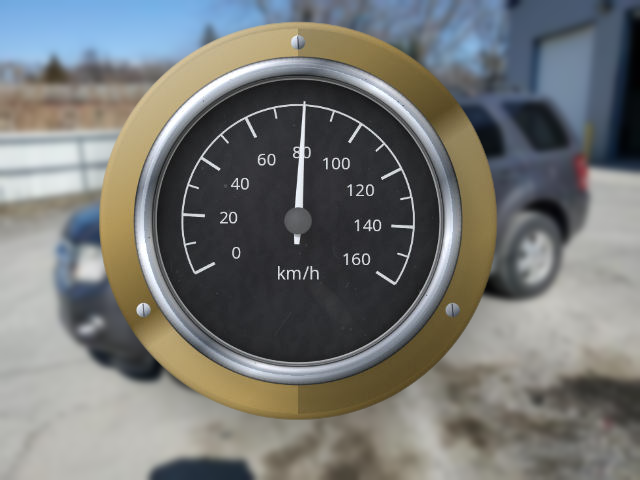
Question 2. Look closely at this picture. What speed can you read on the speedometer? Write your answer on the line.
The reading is 80 km/h
